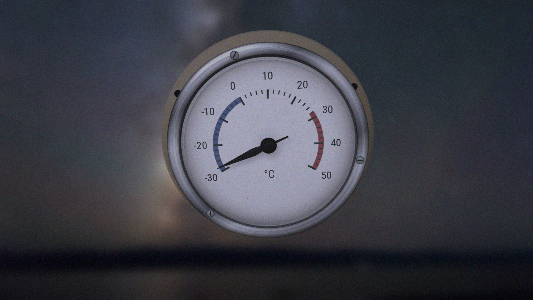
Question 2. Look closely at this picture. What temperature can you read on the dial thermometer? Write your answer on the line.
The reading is -28 °C
